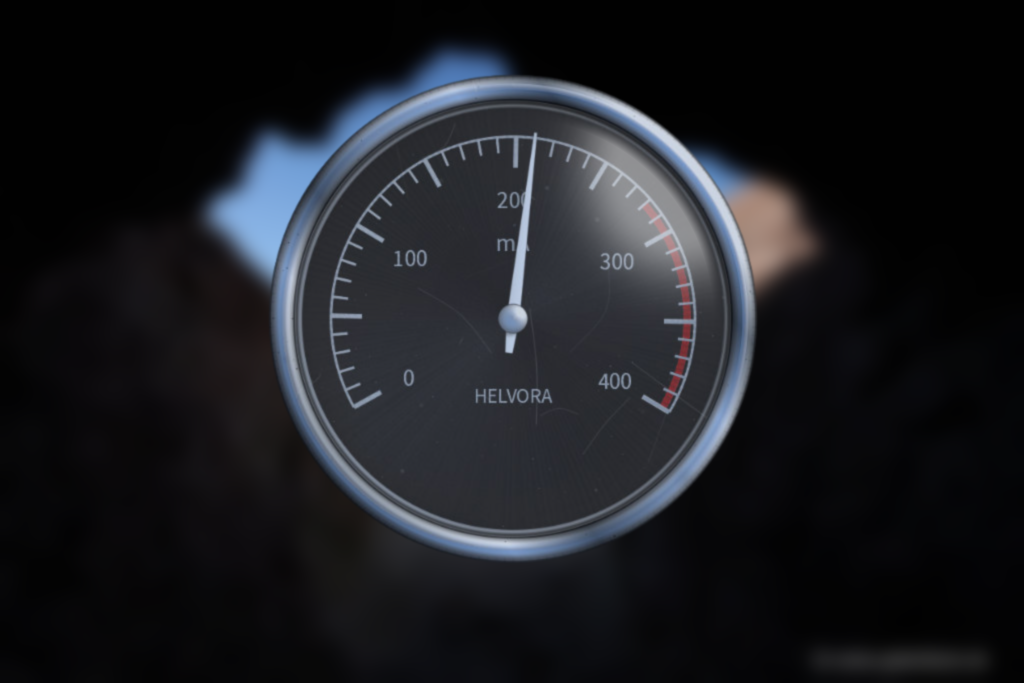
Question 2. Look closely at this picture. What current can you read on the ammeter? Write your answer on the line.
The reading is 210 mA
